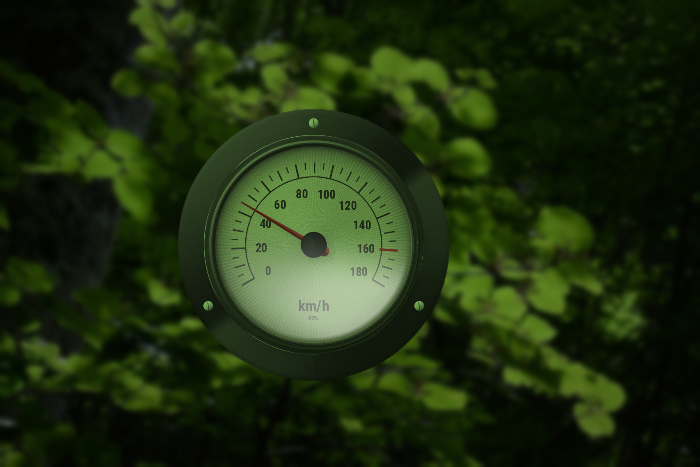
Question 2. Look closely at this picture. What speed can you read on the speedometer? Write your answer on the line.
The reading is 45 km/h
